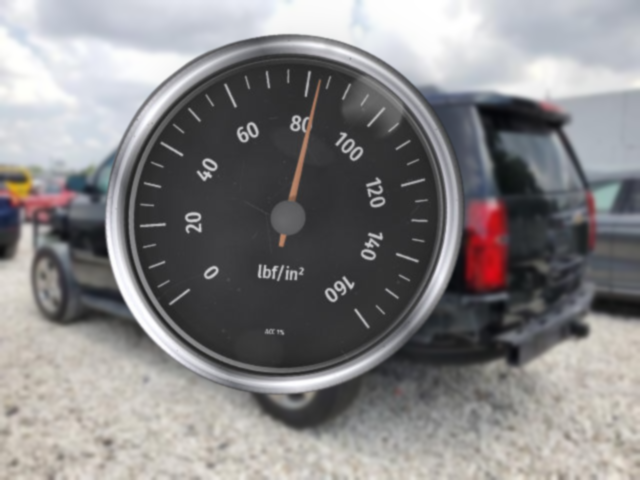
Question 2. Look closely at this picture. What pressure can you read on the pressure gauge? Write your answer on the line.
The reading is 82.5 psi
